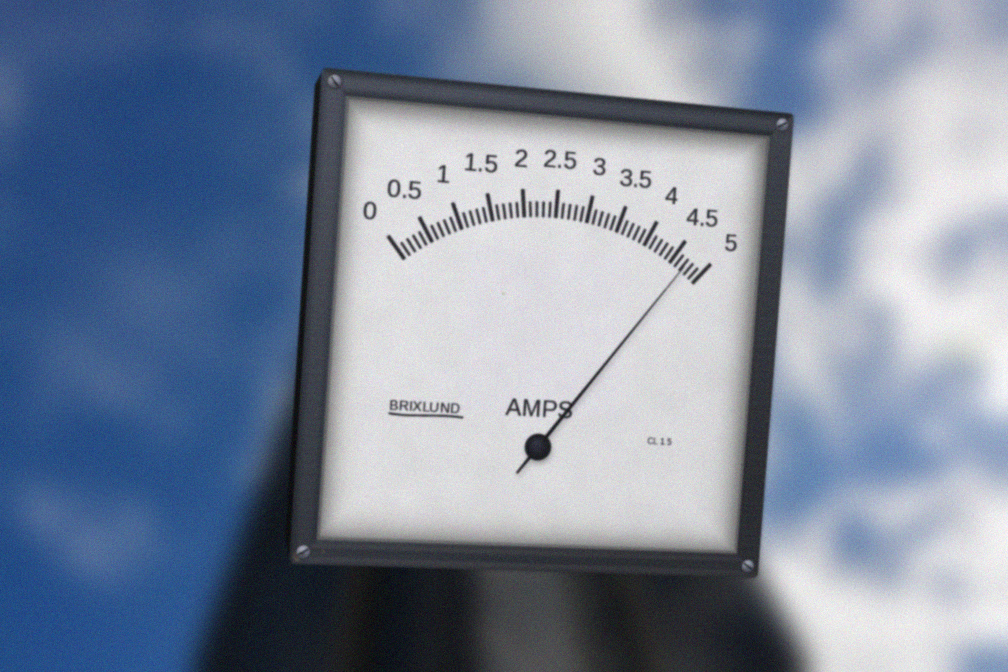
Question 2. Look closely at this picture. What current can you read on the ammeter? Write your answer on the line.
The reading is 4.7 A
